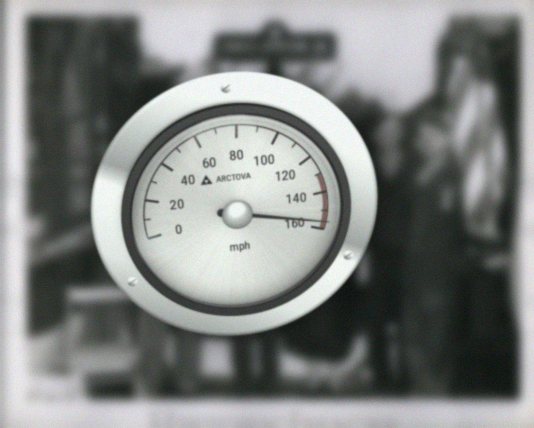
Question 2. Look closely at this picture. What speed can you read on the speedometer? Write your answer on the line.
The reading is 155 mph
